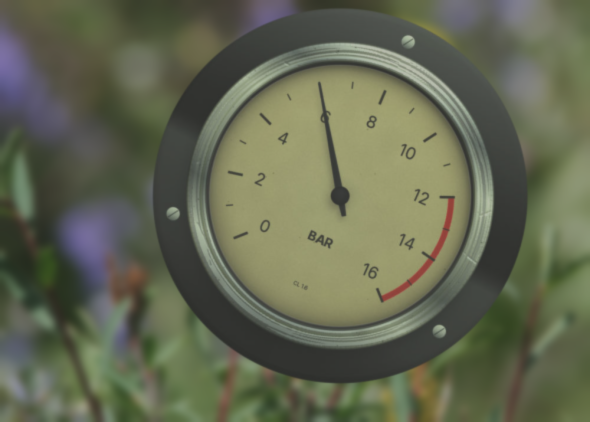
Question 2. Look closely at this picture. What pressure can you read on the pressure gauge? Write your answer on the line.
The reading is 6 bar
